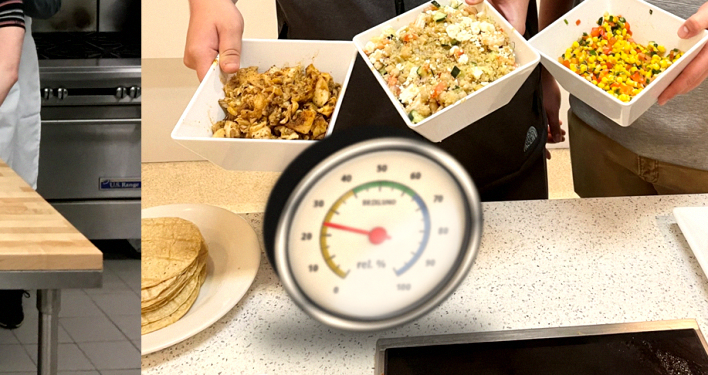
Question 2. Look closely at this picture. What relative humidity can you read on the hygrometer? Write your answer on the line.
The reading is 25 %
